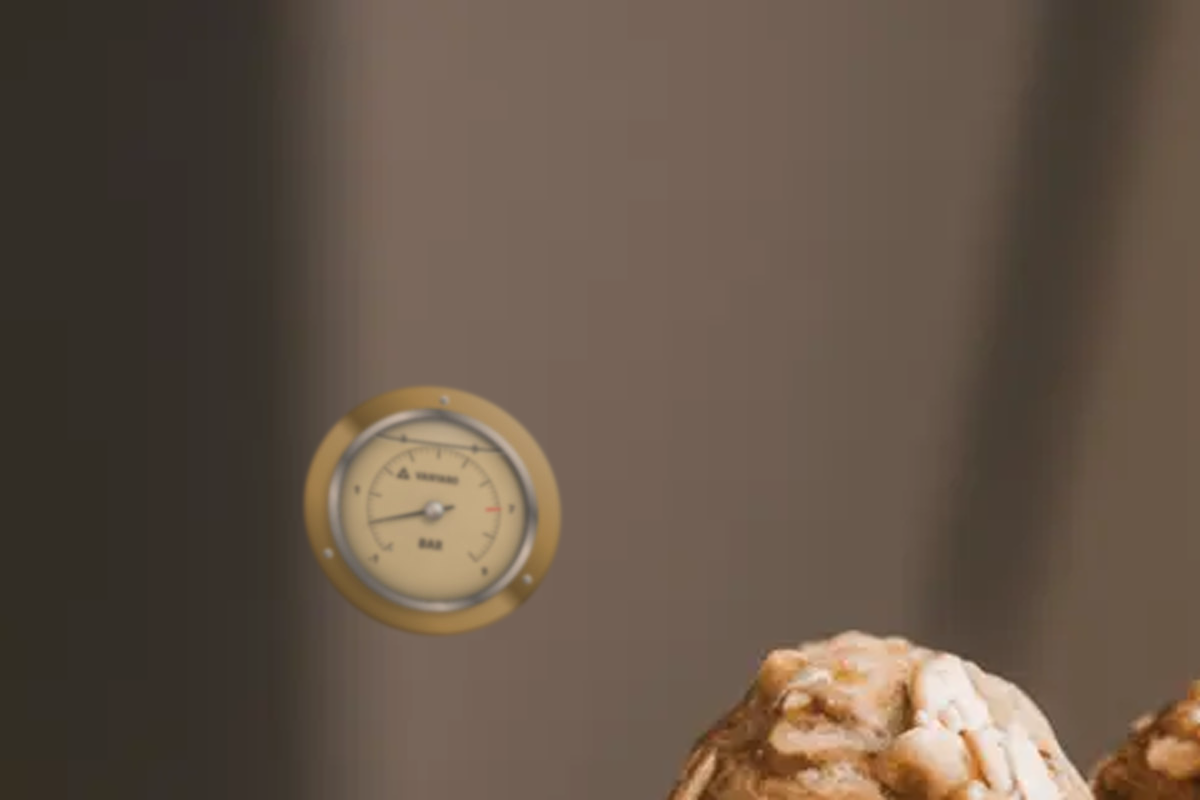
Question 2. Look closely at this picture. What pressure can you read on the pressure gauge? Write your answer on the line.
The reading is 0 bar
